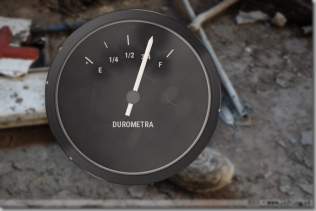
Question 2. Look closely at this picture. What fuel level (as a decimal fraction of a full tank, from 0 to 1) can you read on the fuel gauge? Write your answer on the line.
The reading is 0.75
